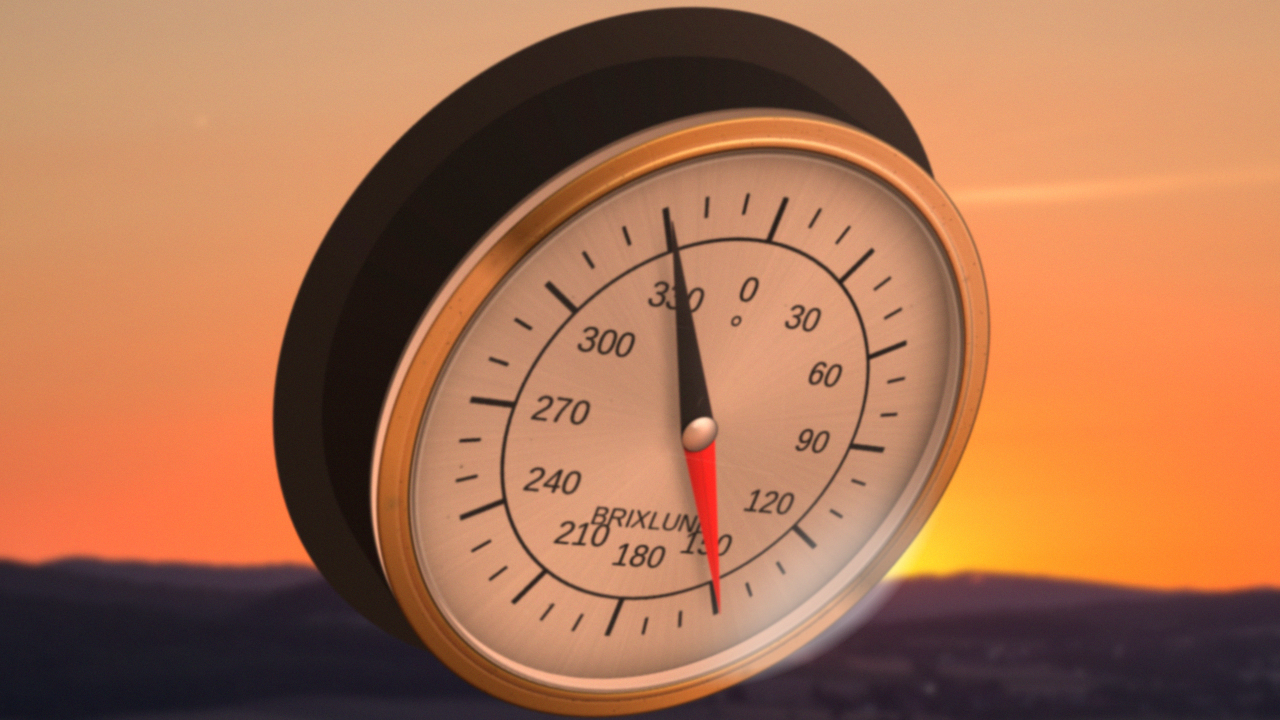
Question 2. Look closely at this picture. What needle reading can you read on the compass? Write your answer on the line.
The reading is 150 °
